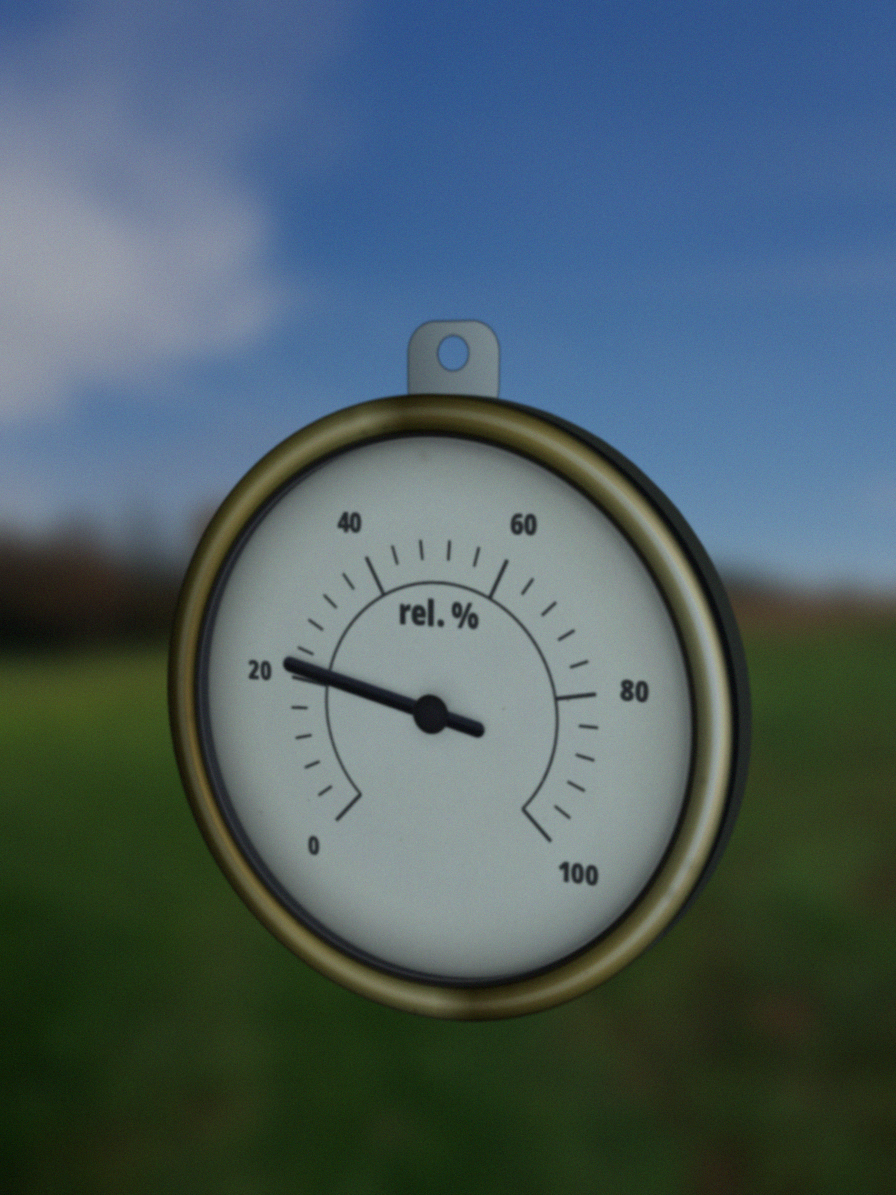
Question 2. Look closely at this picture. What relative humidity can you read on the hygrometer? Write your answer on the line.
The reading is 22 %
